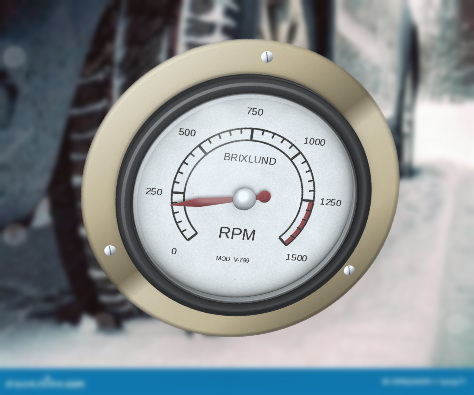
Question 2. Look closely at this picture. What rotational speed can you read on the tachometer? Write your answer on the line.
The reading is 200 rpm
